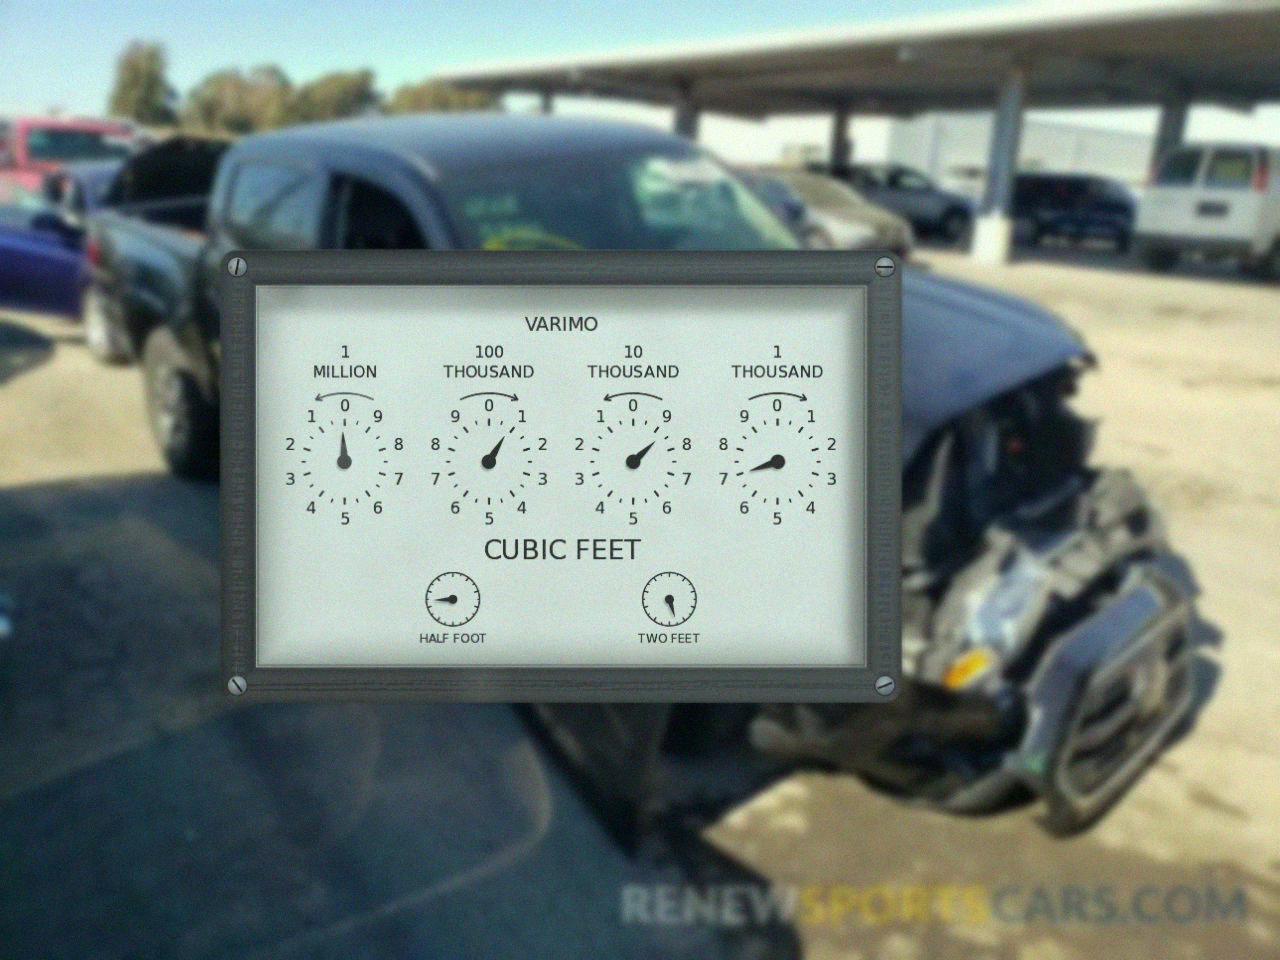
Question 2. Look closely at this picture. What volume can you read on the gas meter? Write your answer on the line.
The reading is 8700 ft³
